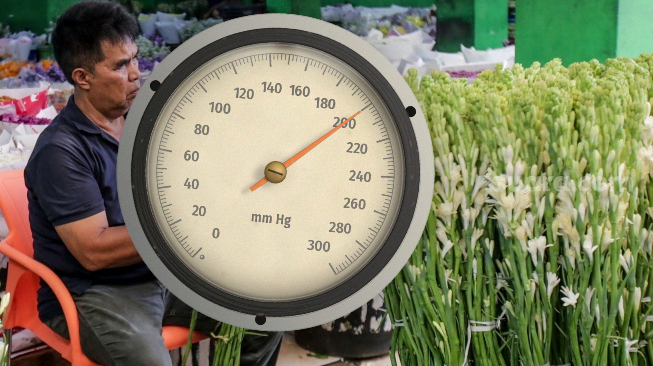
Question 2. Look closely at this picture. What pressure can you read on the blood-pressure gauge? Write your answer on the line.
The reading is 200 mmHg
